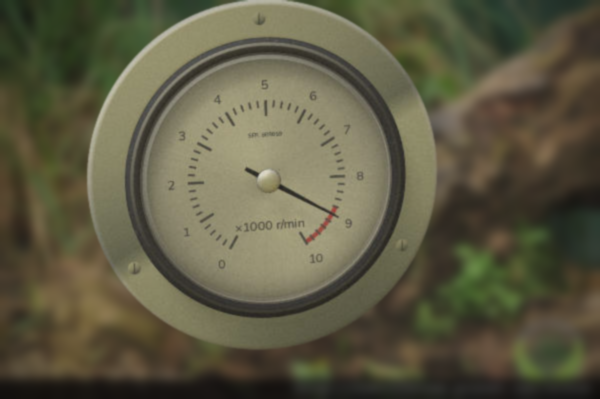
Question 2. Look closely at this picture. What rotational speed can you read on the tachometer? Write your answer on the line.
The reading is 9000 rpm
